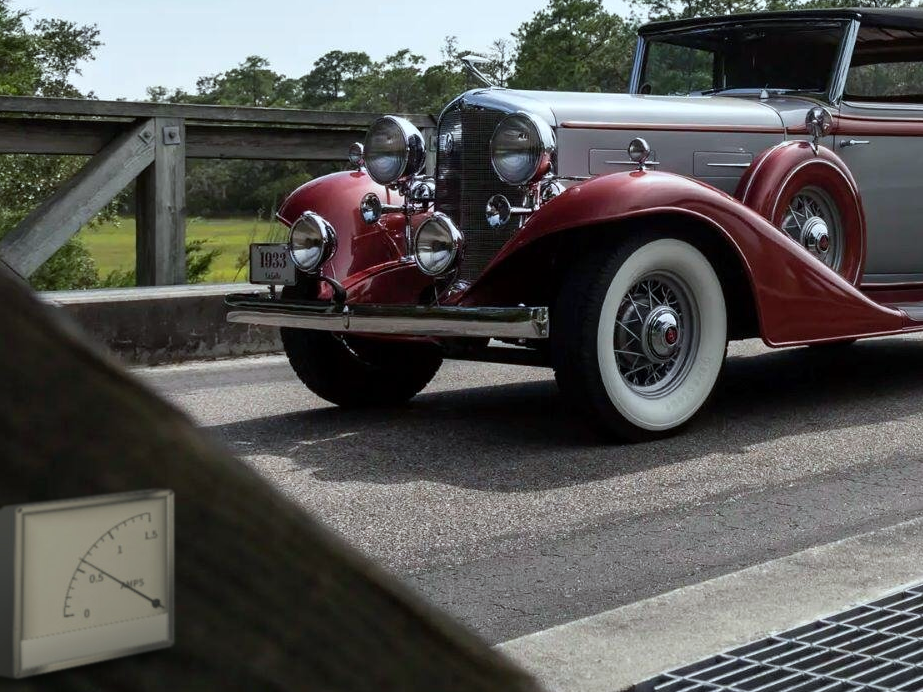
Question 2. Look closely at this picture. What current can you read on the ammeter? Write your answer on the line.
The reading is 0.6 A
